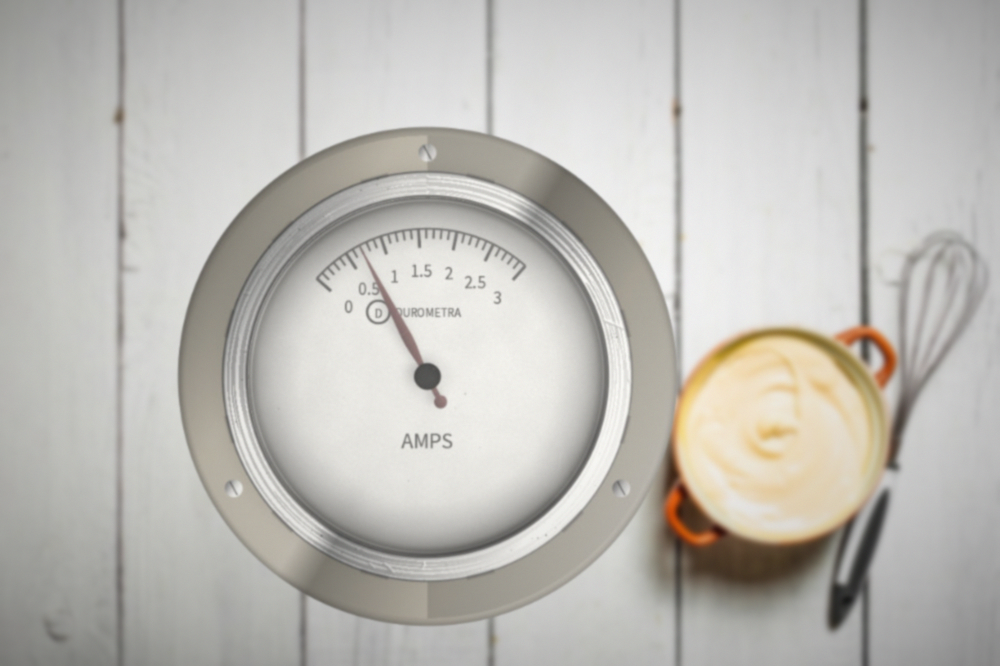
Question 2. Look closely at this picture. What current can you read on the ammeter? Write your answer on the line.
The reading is 0.7 A
